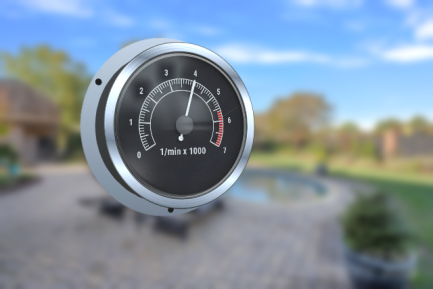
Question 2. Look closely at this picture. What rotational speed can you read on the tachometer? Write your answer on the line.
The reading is 4000 rpm
